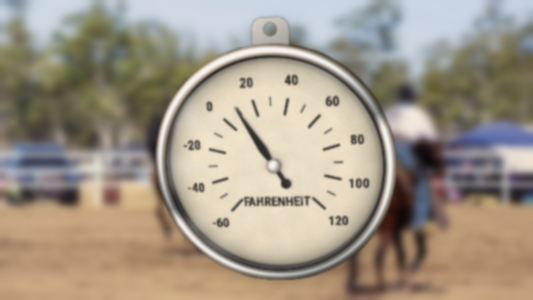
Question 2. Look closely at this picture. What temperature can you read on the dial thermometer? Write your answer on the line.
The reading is 10 °F
